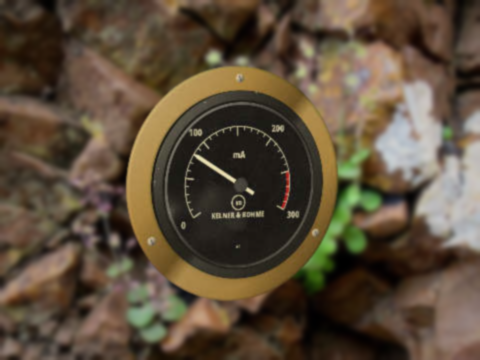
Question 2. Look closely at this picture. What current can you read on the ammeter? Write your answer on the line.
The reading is 80 mA
